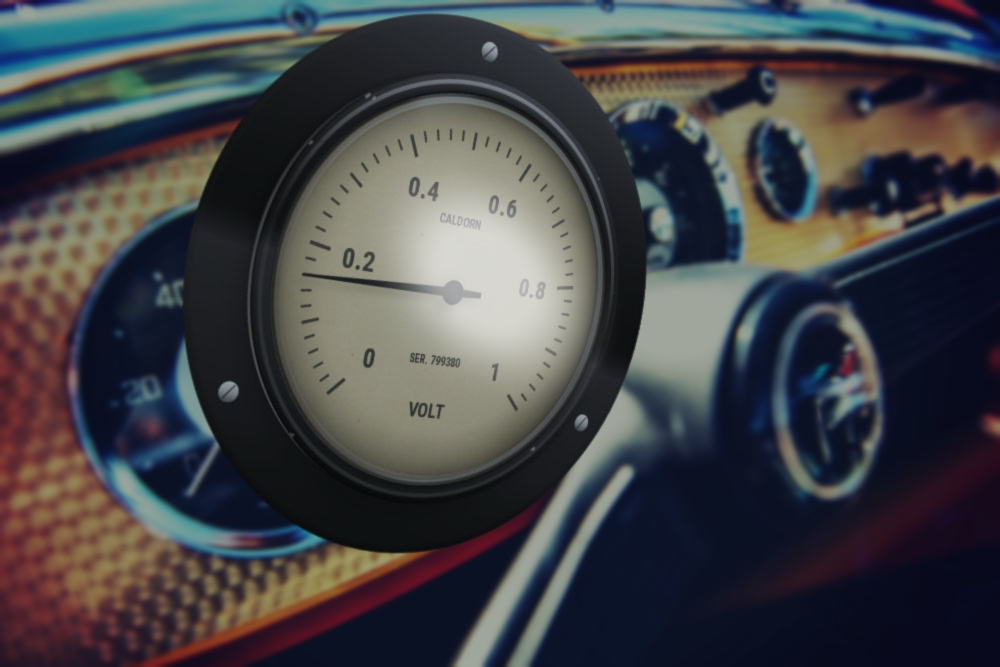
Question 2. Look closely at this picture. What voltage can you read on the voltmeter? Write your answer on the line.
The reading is 0.16 V
